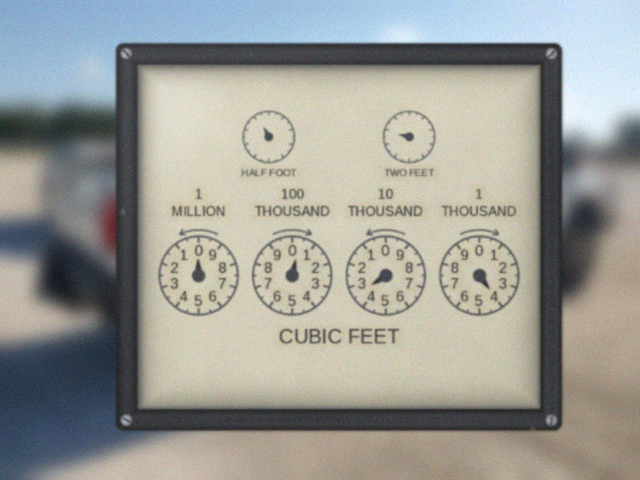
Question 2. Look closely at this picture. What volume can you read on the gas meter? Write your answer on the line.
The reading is 3400 ft³
